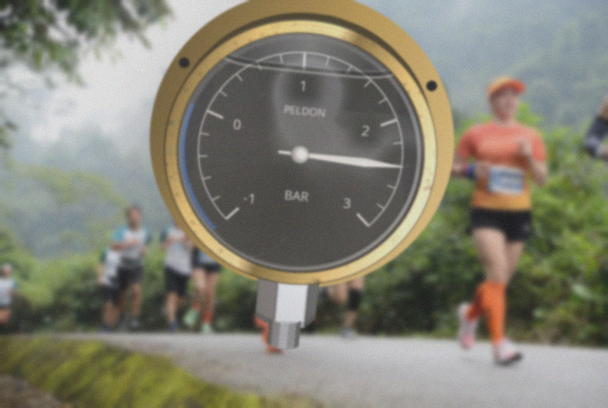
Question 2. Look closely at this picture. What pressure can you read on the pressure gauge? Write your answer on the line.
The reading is 2.4 bar
